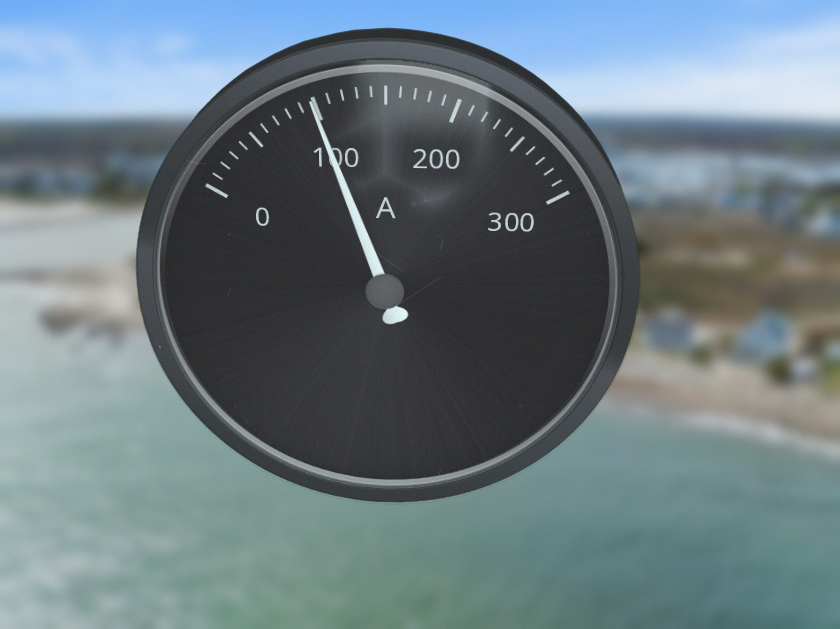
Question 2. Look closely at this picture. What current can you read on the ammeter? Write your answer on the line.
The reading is 100 A
